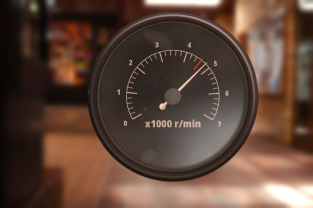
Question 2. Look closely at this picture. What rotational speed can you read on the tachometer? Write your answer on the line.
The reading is 4800 rpm
